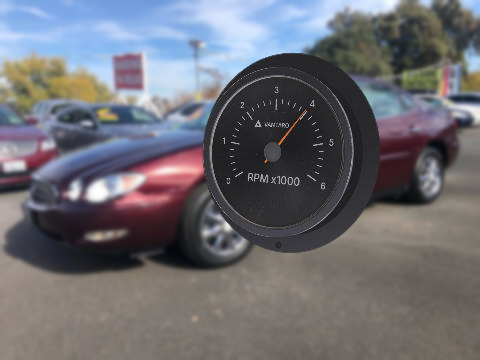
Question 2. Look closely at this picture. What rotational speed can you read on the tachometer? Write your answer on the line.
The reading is 4000 rpm
